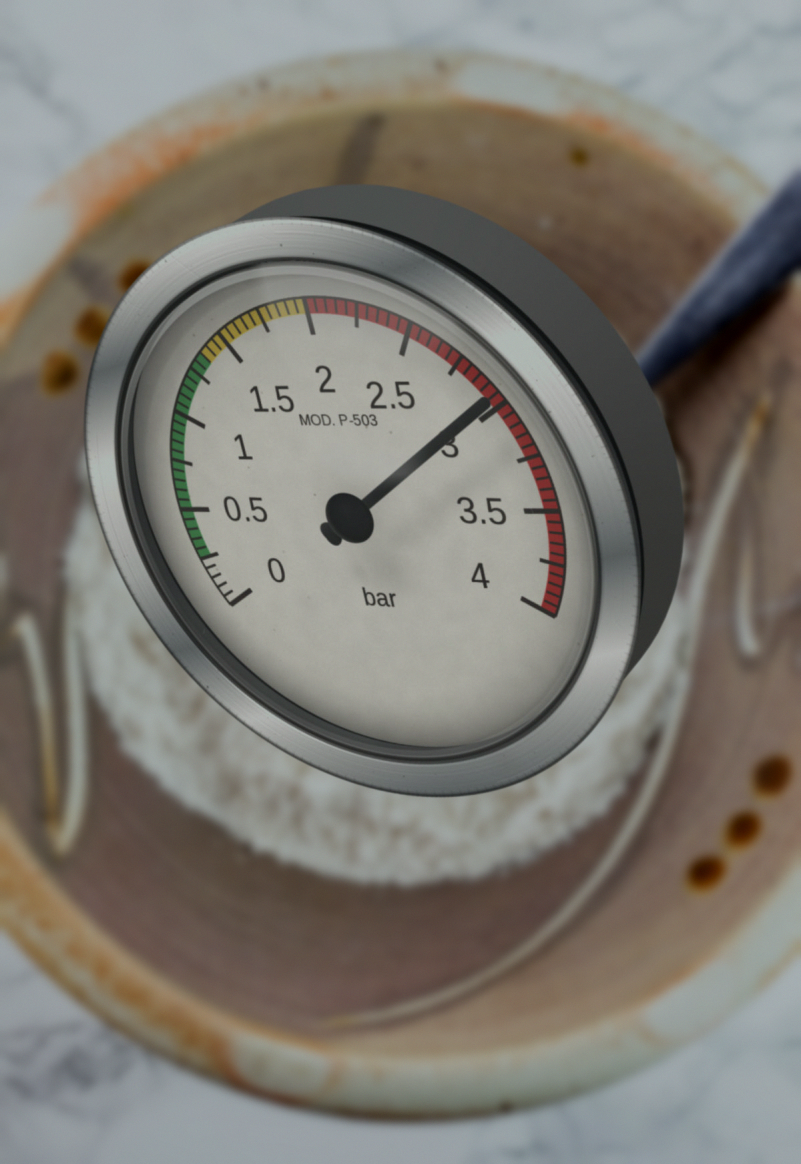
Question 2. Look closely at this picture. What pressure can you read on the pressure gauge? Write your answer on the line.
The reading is 2.95 bar
